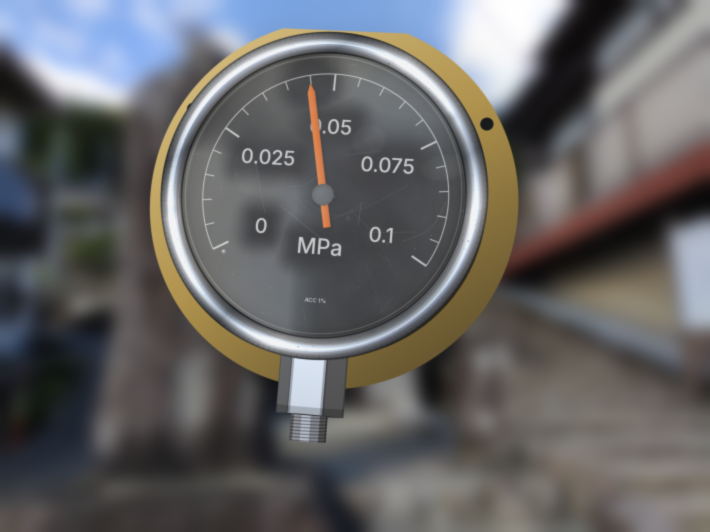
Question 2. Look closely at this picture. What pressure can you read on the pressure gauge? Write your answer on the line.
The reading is 0.045 MPa
